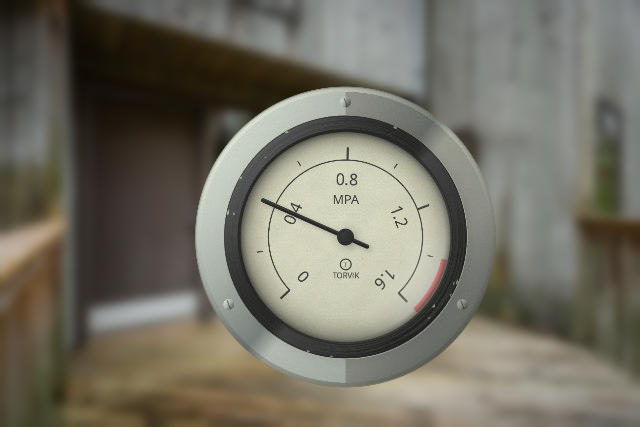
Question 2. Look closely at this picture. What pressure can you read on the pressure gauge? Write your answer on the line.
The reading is 0.4 MPa
